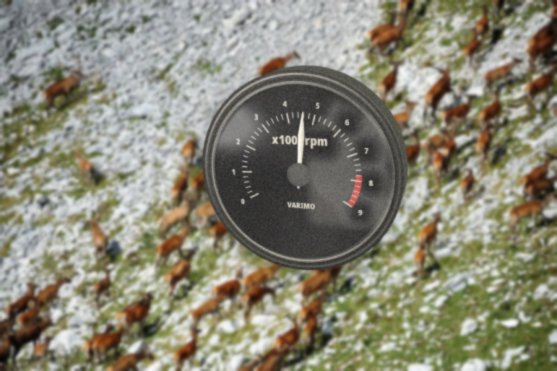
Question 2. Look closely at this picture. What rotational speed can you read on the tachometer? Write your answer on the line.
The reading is 4600 rpm
